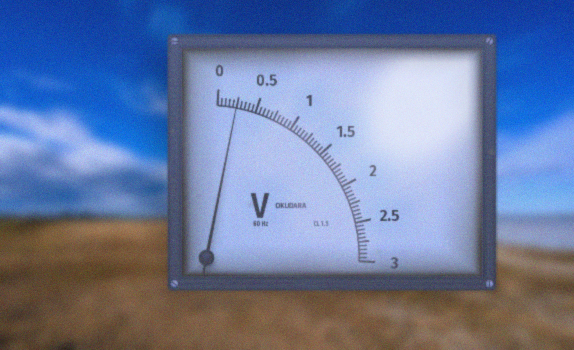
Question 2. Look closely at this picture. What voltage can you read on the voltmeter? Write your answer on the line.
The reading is 0.25 V
